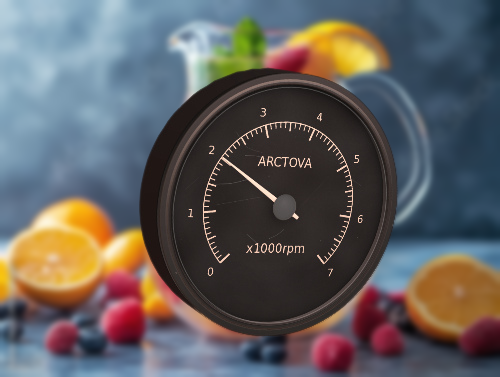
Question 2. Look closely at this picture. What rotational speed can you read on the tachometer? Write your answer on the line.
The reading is 2000 rpm
